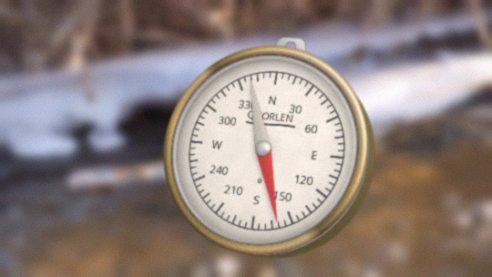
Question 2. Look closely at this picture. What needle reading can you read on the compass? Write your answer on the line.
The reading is 160 °
